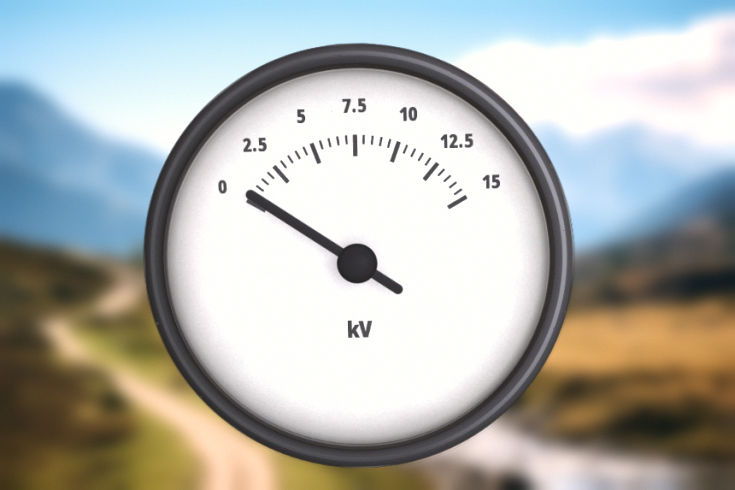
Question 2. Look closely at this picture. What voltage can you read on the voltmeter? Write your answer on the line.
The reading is 0.5 kV
